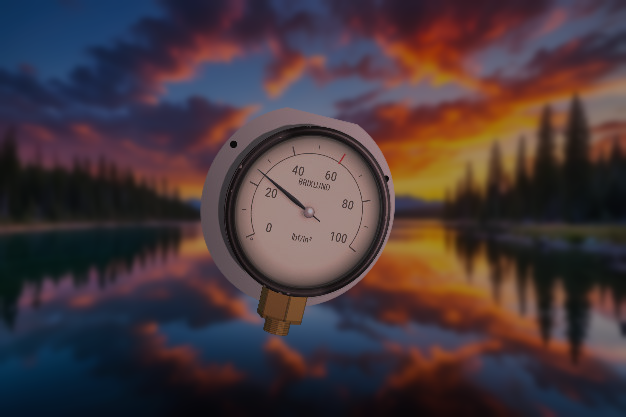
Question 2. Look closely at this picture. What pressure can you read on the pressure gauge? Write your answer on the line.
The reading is 25 psi
